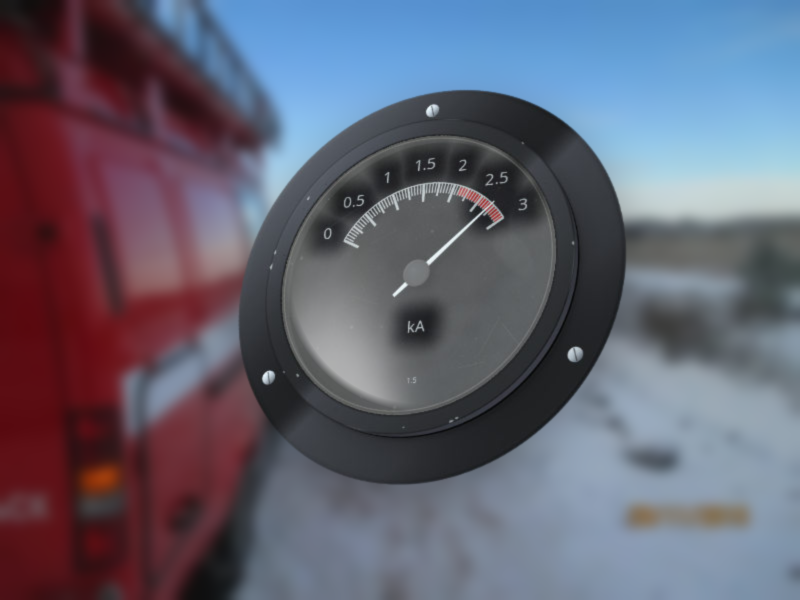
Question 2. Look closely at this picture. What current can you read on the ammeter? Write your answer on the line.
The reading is 2.75 kA
